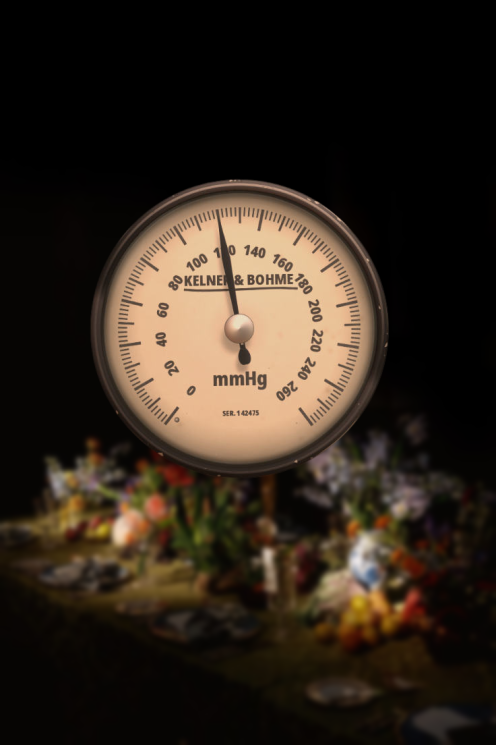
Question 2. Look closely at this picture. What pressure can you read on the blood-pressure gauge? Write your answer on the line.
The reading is 120 mmHg
